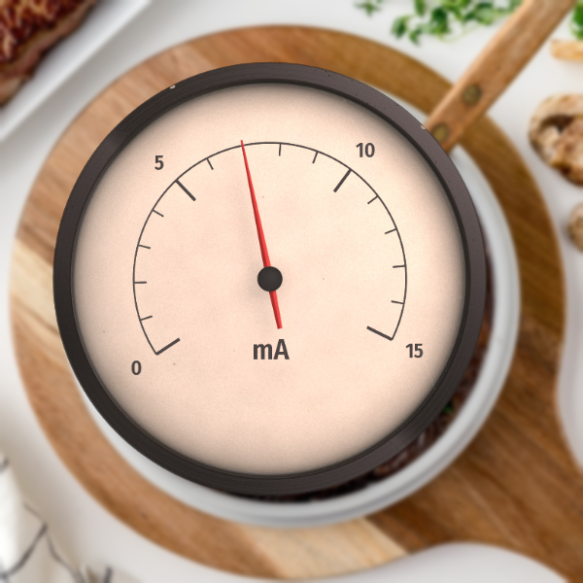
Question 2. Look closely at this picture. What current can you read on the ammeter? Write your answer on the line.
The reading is 7 mA
